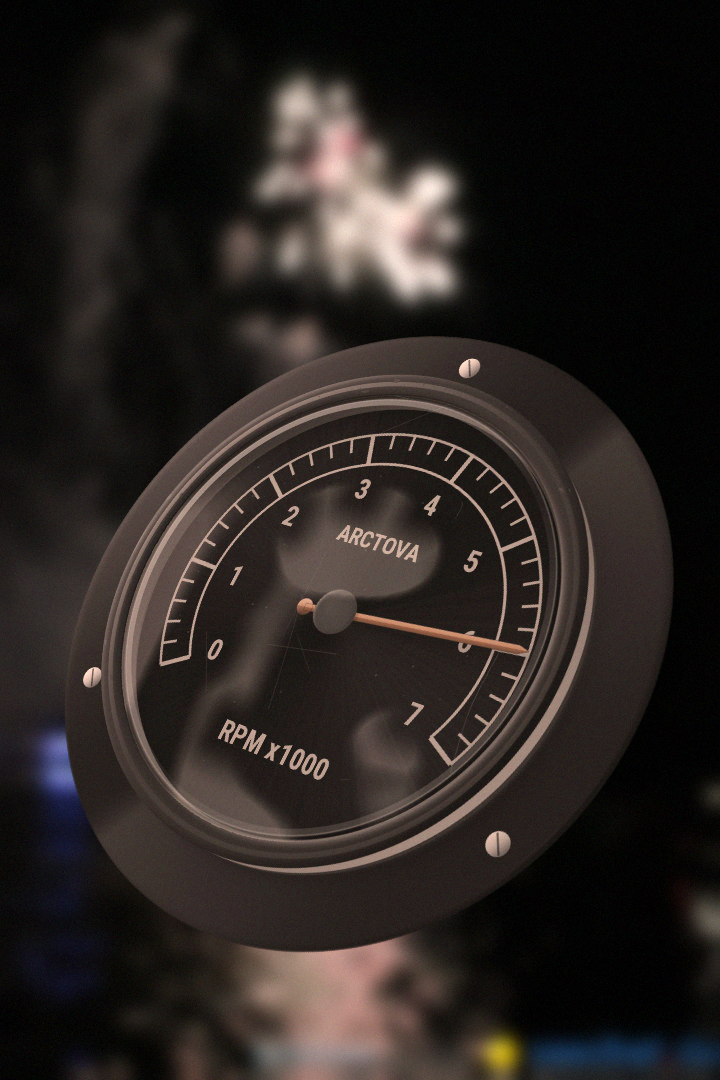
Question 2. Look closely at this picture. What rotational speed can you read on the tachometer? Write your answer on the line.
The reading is 6000 rpm
